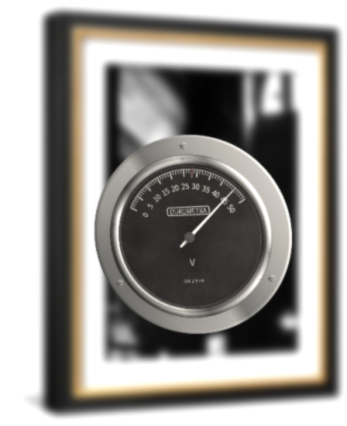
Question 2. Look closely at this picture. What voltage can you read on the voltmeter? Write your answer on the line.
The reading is 45 V
